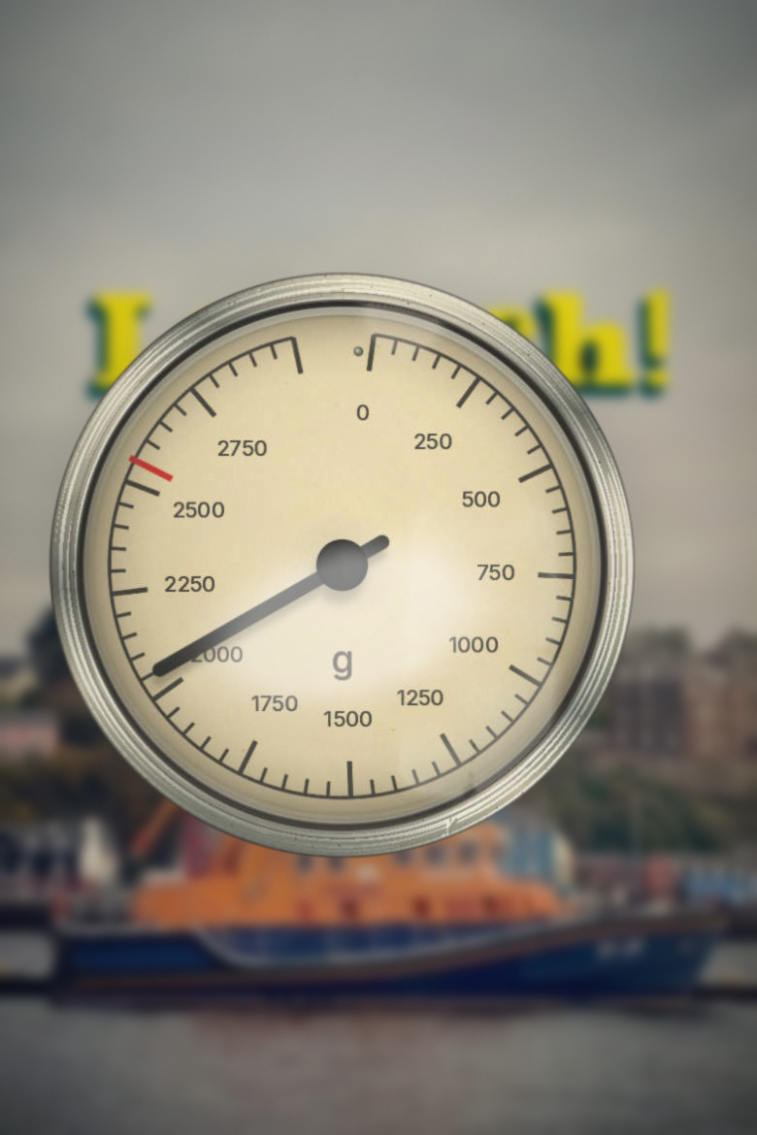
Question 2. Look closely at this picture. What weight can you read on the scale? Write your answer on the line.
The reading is 2050 g
